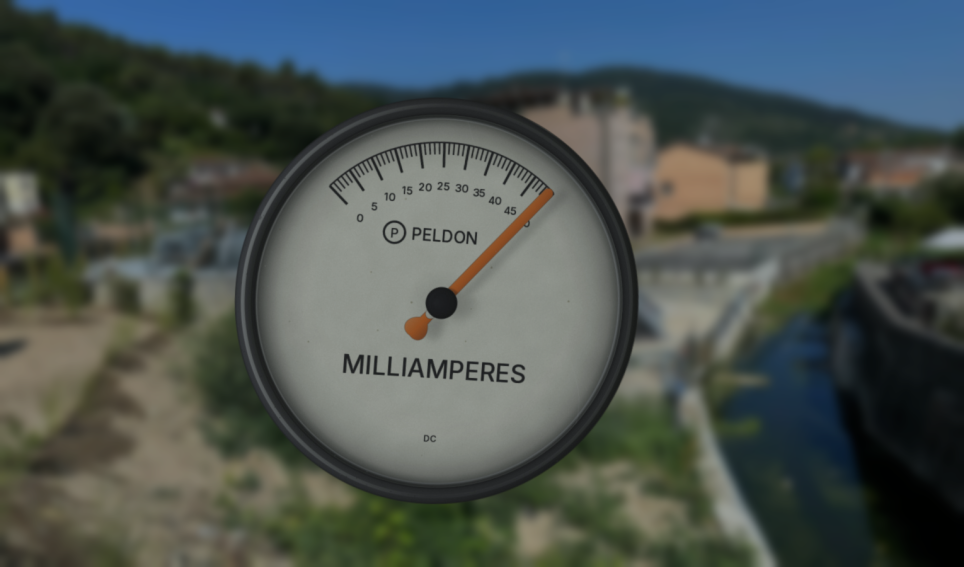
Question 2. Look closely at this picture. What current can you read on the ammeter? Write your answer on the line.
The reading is 49 mA
